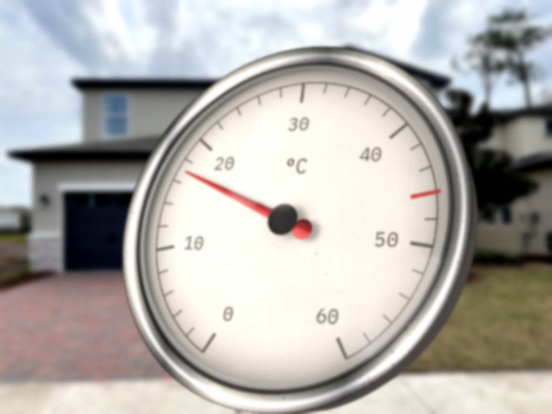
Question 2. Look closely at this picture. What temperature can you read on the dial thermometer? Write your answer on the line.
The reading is 17 °C
